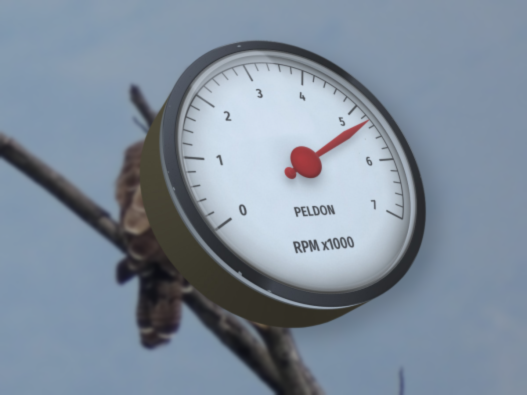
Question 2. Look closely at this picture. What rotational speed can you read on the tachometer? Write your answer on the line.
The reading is 5300 rpm
